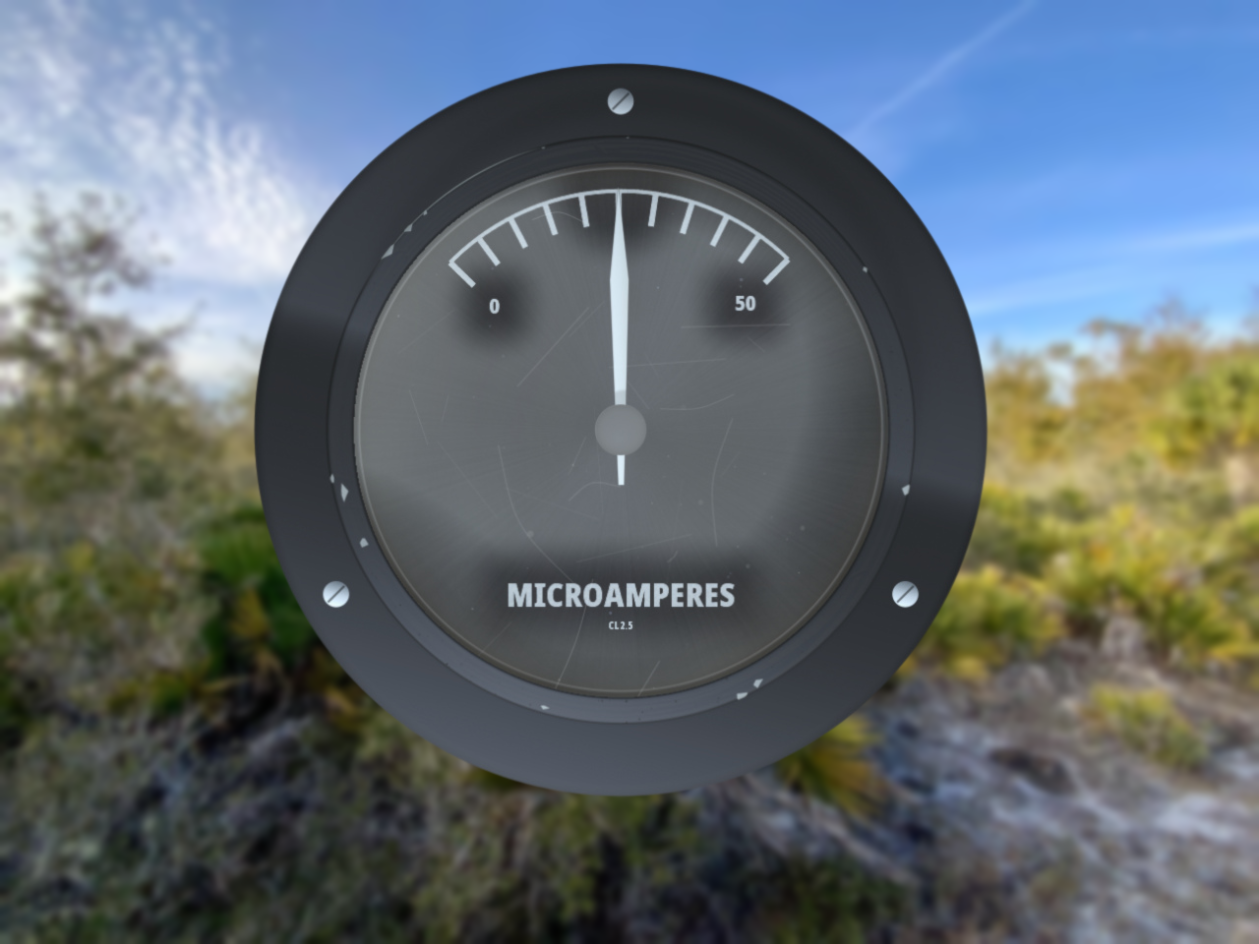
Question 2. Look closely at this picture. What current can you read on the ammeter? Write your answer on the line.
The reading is 25 µA
